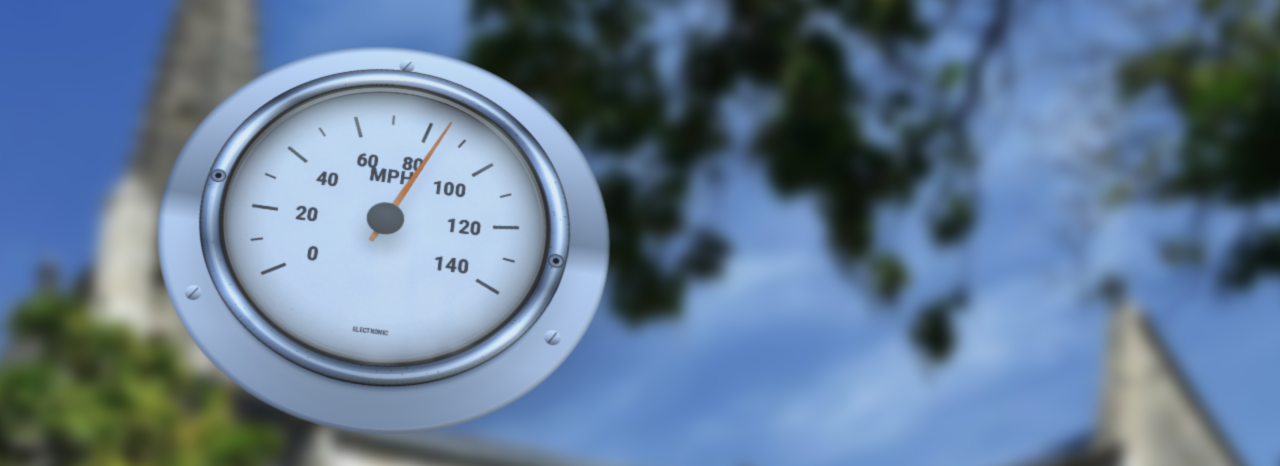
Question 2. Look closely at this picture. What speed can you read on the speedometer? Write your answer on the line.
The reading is 85 mph
